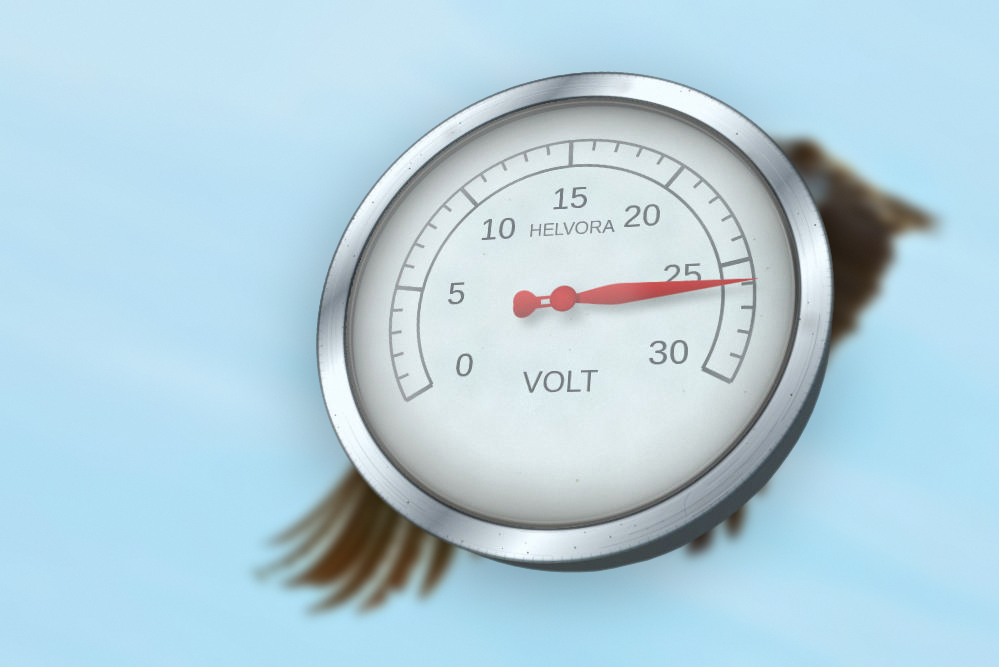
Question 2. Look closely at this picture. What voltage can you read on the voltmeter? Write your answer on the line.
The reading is 26 V
